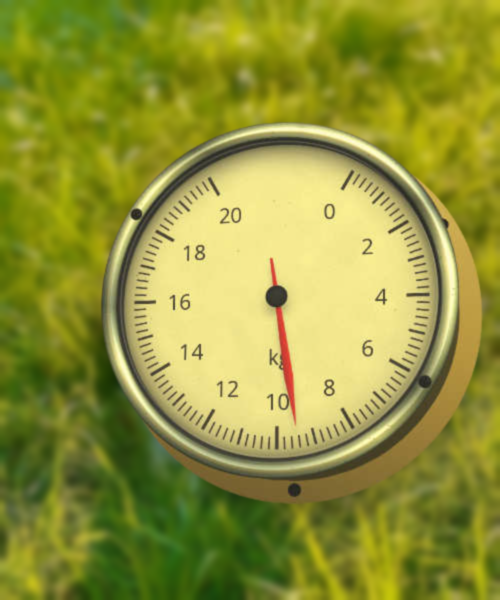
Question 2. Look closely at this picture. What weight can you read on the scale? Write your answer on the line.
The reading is 9.4 kg
